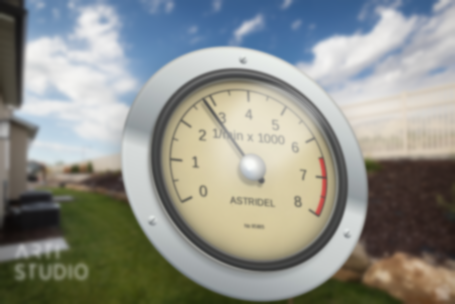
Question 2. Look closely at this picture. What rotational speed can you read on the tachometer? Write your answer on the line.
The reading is 2750 rpm
